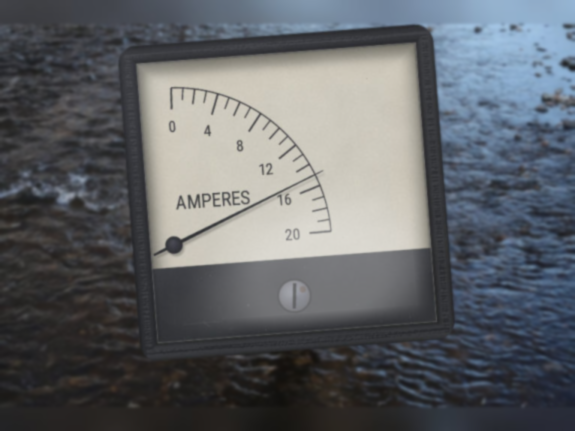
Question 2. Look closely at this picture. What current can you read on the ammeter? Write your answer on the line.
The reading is 15 A
